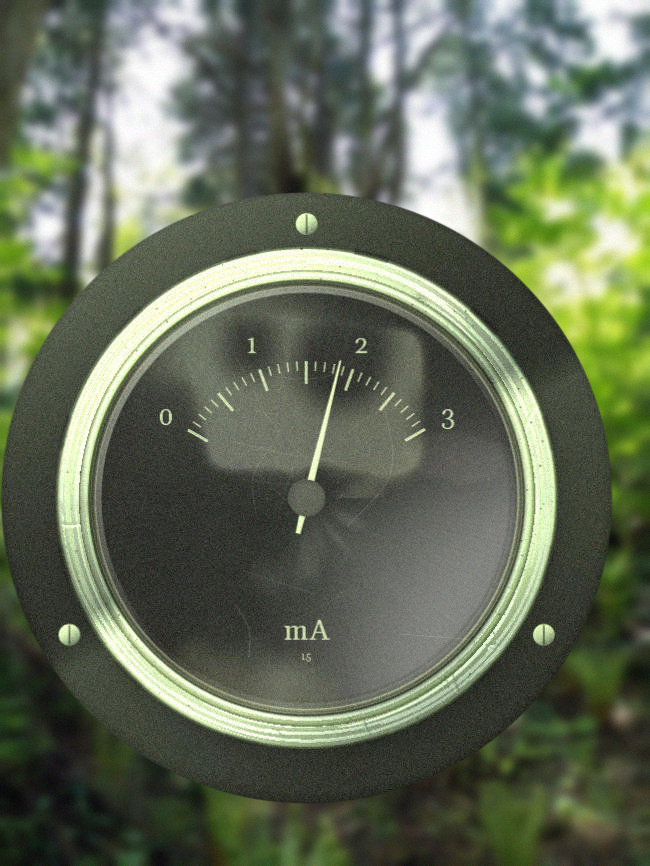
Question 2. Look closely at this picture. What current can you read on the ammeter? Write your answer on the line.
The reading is 1.85 mA
